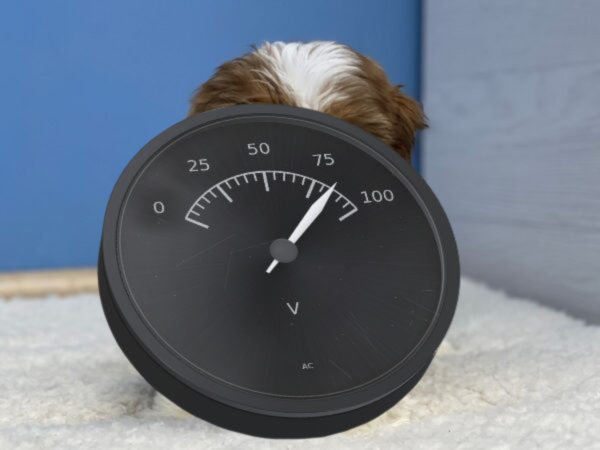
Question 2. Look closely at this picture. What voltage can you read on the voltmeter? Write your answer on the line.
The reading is 85 V
